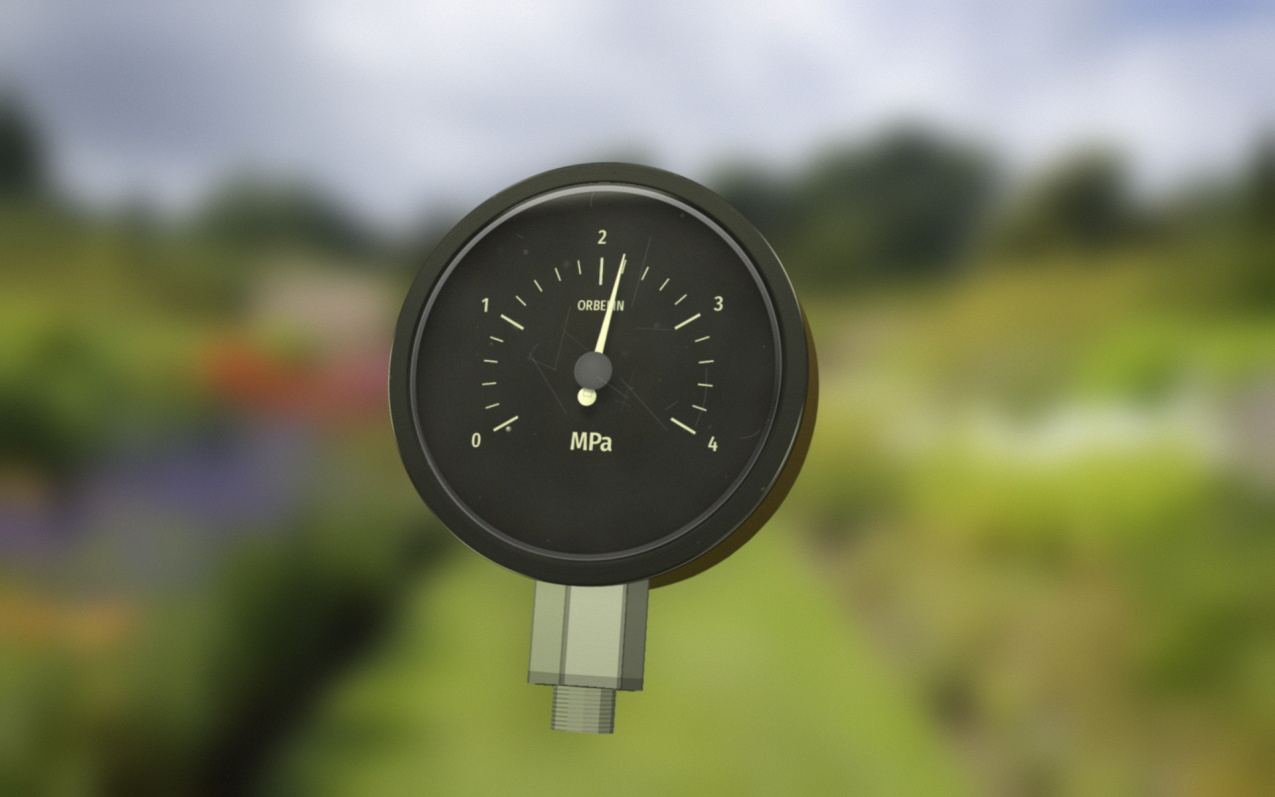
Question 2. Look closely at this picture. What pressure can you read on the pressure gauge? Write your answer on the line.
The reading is 2.2 MPa
